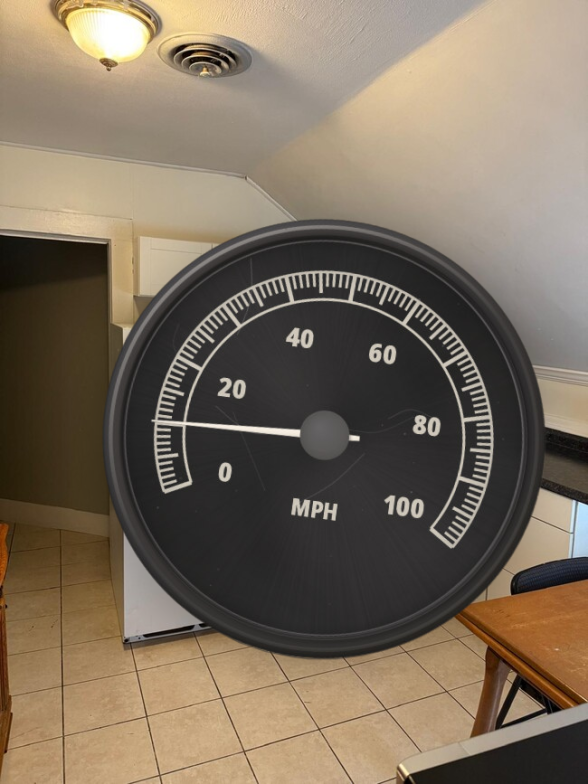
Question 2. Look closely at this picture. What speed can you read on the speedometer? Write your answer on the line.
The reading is 10 mph
